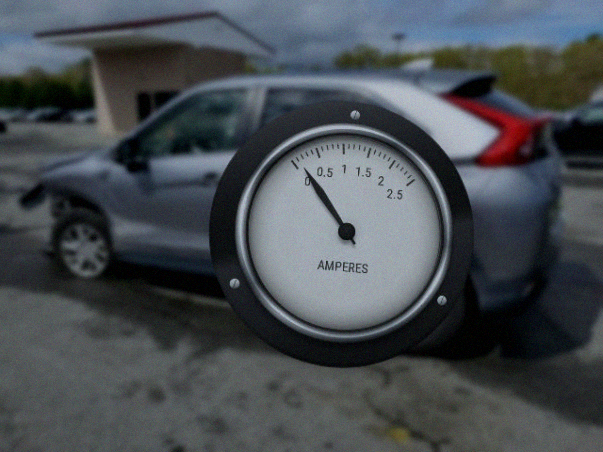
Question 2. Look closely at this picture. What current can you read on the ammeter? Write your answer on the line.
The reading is 0.1 A
